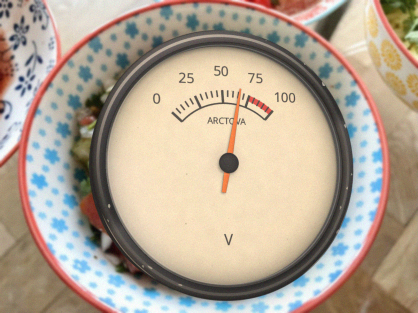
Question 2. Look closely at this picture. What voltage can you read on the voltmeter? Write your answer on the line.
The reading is 65 V
